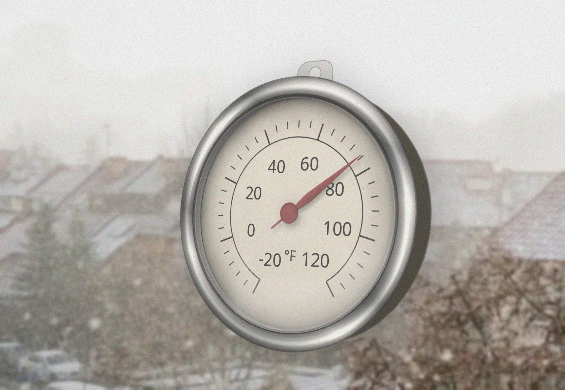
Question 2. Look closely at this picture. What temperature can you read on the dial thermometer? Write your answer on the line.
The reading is 76 °F
